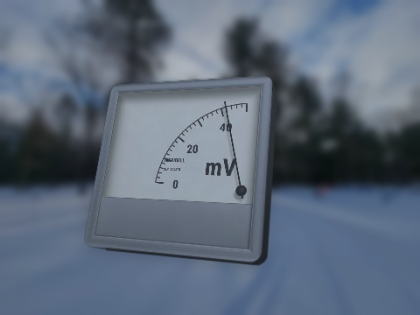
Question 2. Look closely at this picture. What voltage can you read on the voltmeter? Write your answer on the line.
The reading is 42 mV
